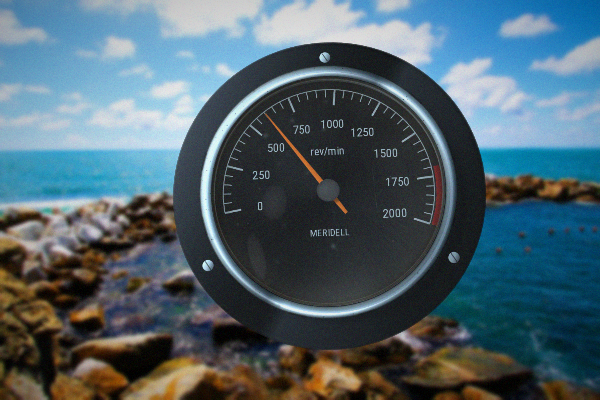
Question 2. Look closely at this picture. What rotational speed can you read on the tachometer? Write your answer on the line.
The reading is 600 rpm
